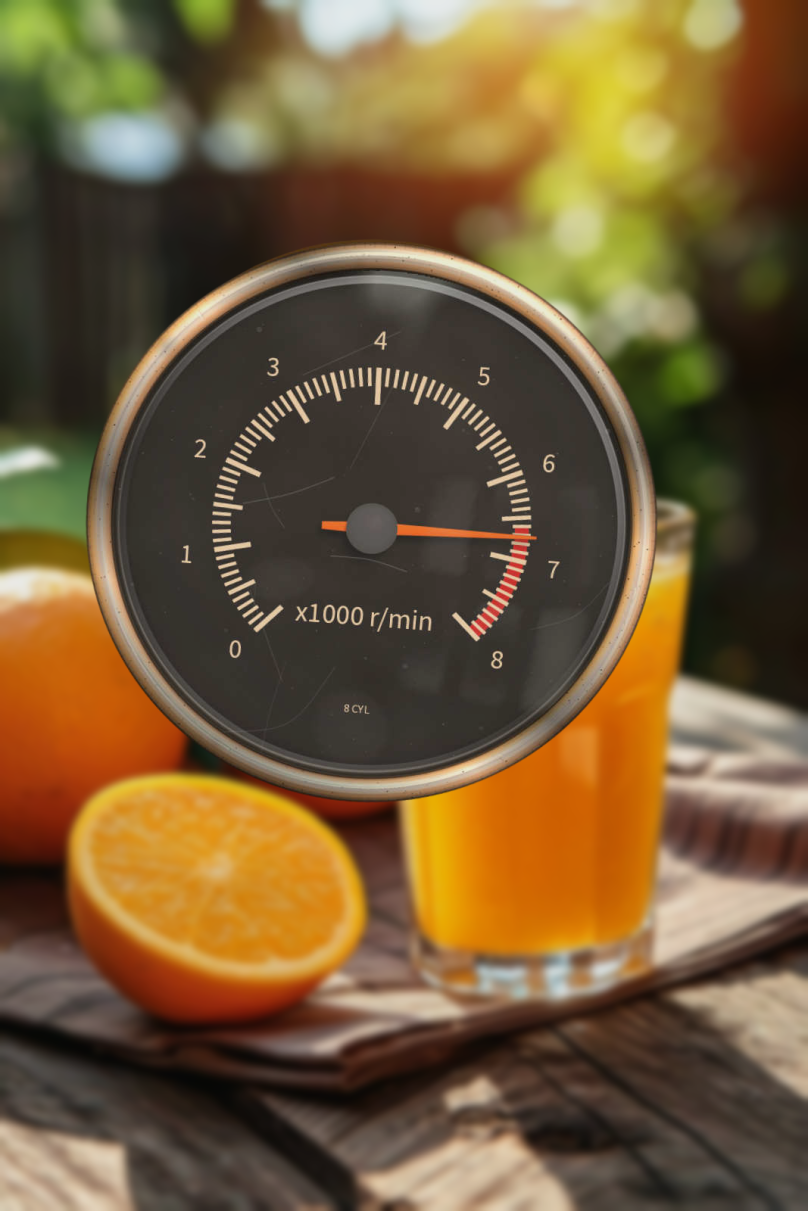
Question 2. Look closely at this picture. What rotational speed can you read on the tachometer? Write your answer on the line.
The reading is 6700 rpm
